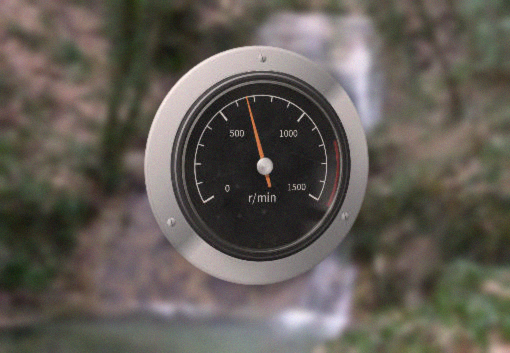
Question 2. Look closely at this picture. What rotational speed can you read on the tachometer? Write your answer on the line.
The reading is 650 rpm
